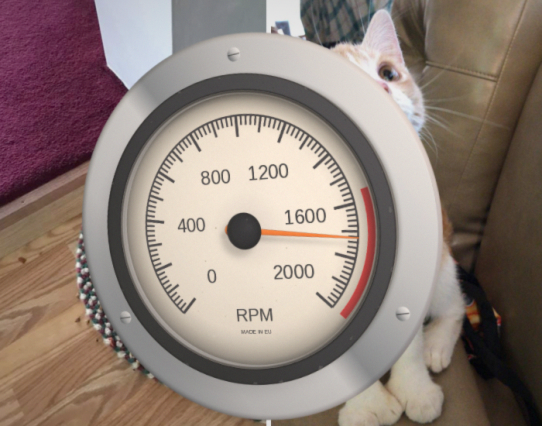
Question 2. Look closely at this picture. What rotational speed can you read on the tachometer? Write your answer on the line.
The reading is 1720 rpm
